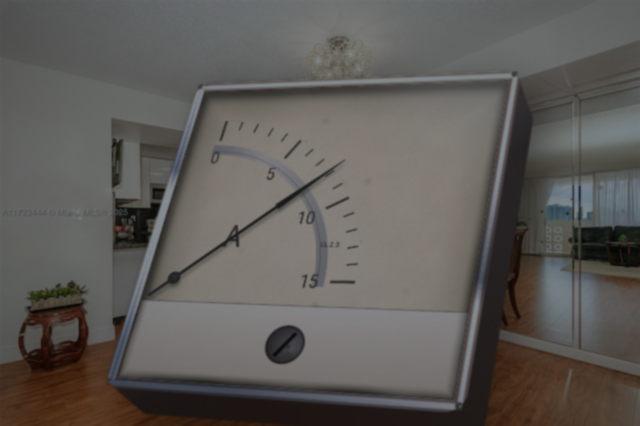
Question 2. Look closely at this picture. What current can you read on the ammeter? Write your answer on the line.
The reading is 8 A
